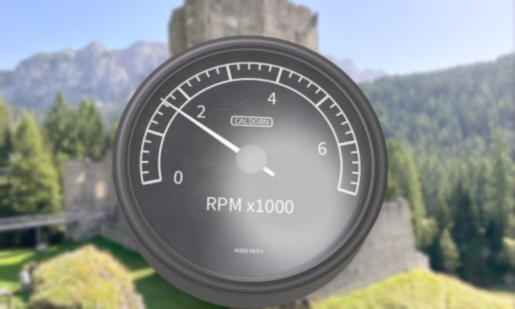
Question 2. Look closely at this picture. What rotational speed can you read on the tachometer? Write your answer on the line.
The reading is 1600 rpm
